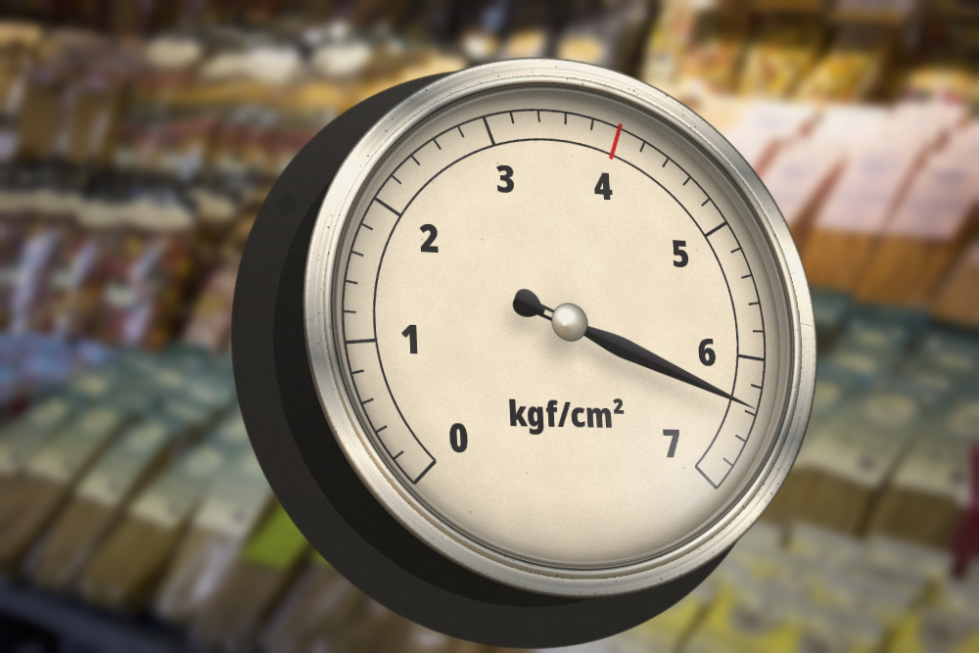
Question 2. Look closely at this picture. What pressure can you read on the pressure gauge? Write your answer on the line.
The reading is 6.4 kg/cm²
